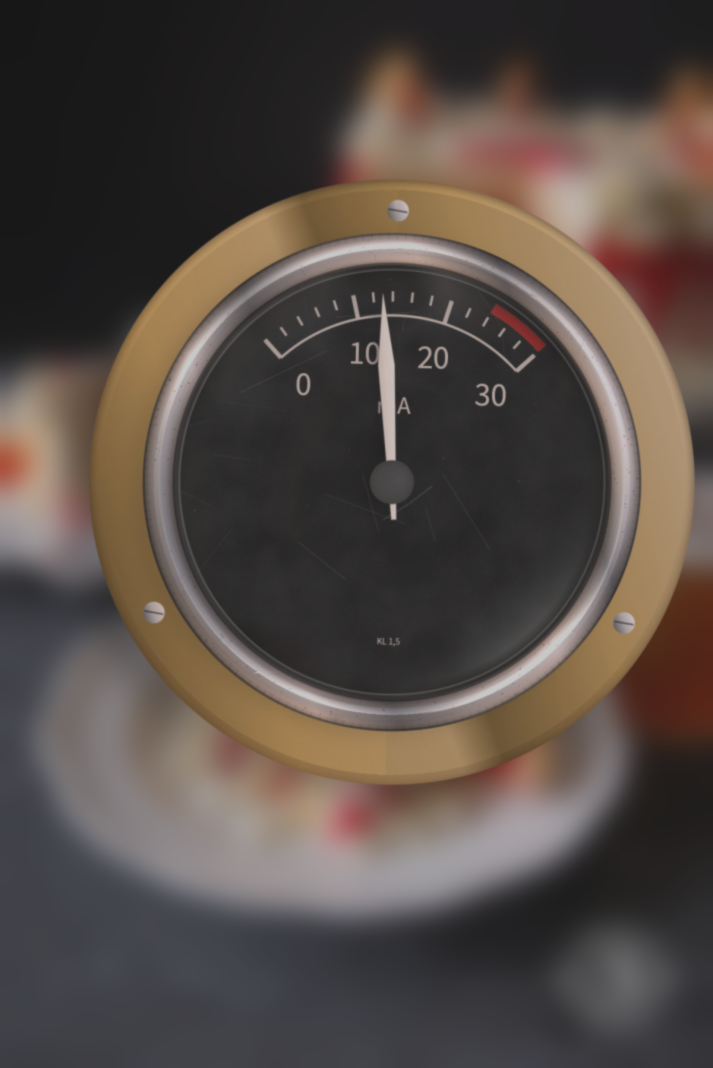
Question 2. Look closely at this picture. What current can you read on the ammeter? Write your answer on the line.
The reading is 13 mA
